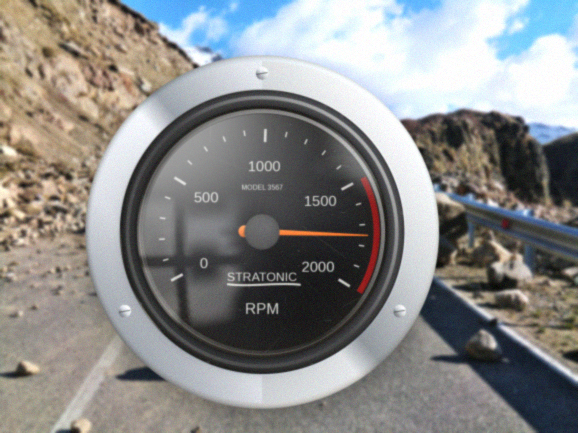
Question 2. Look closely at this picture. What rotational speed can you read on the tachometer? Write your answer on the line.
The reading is 1750 rpm
